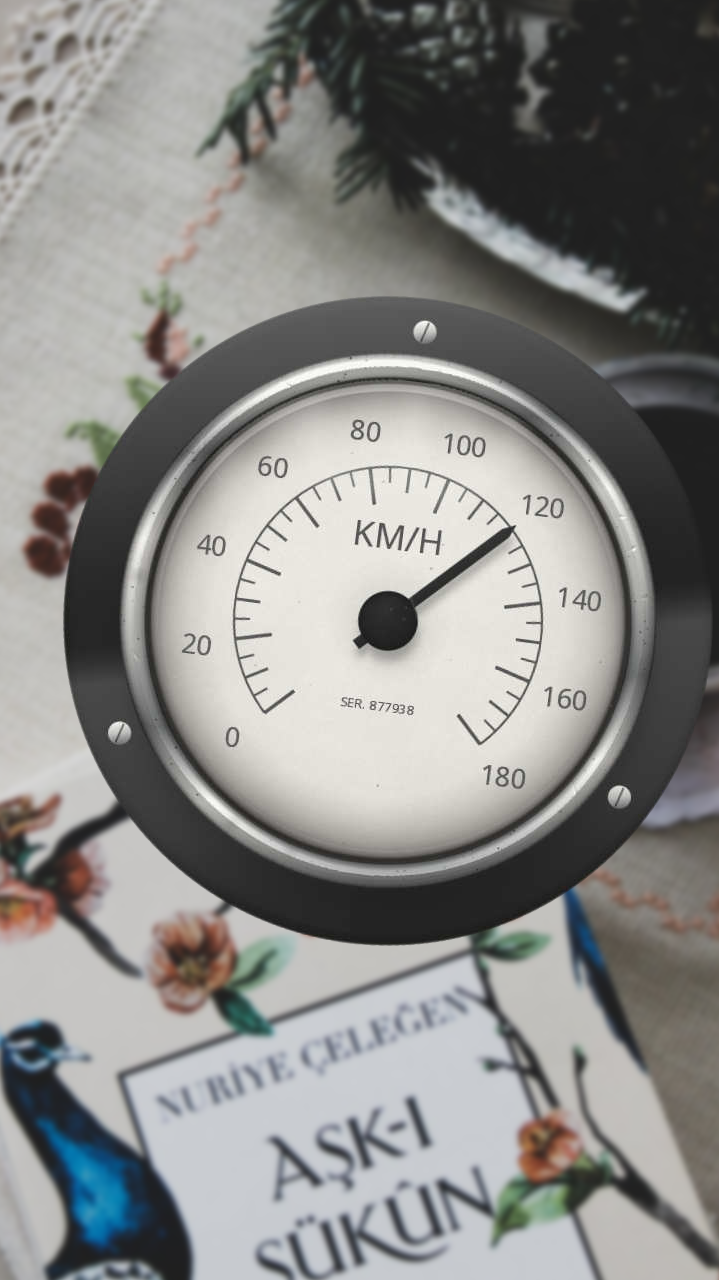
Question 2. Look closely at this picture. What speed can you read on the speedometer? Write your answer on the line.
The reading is 120 km/h
